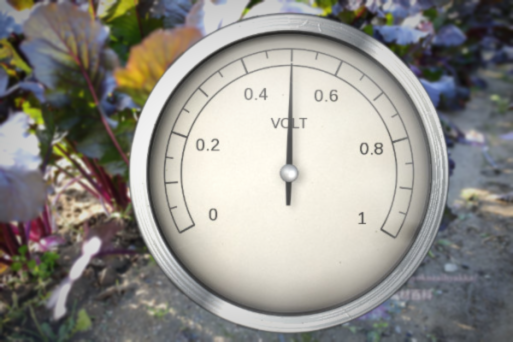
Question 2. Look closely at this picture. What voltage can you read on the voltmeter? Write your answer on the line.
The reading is 0.5 V
